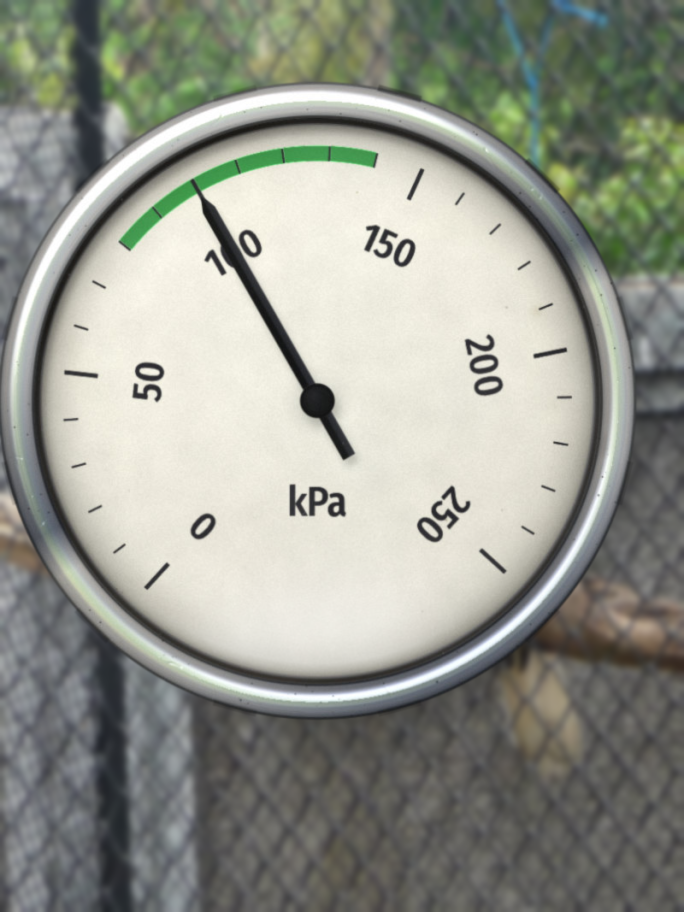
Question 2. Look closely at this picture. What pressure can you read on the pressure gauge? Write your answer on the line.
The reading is 100 kPa
